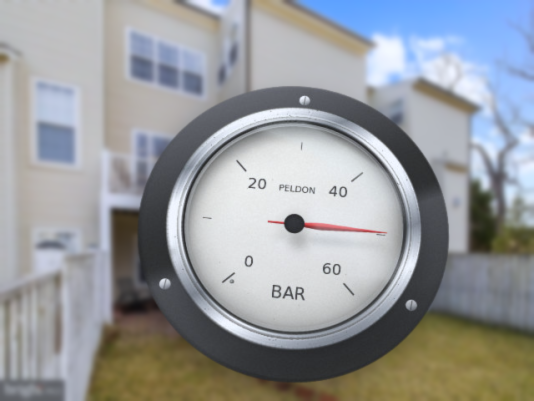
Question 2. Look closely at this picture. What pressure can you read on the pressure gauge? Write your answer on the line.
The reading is 50 bar
